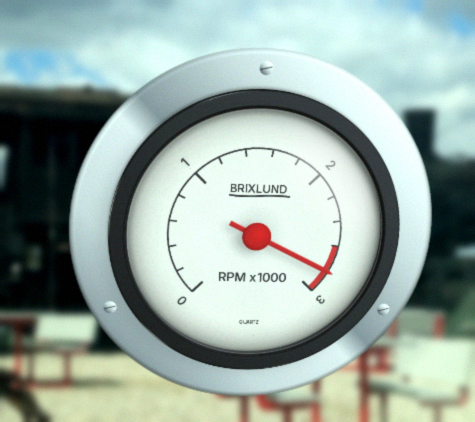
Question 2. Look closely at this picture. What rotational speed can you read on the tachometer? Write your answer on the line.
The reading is 2800 rpm
